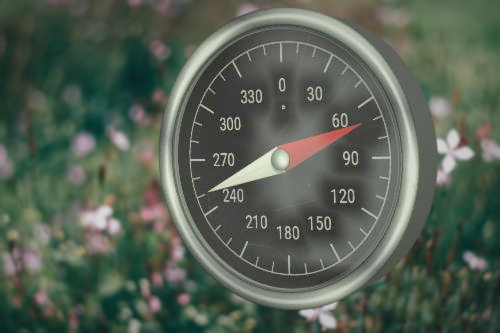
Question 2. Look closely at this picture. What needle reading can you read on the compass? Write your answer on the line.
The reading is 70 °
